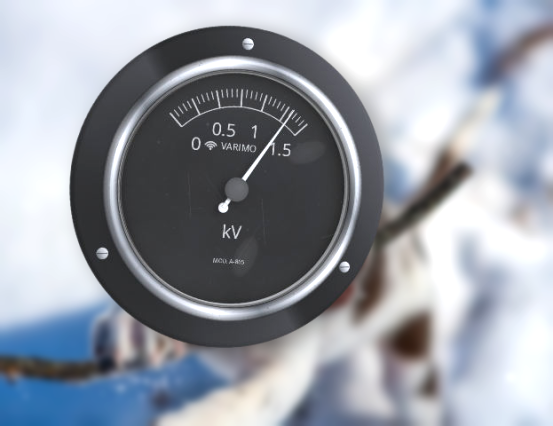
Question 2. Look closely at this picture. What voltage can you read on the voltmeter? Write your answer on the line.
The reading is 1.3 kV
